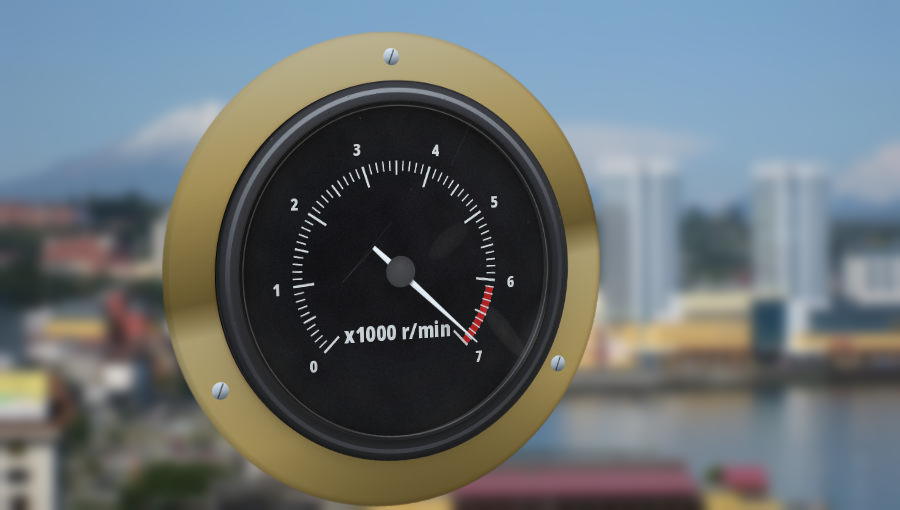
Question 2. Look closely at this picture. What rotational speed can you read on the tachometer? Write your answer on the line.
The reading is 6900 rpm
